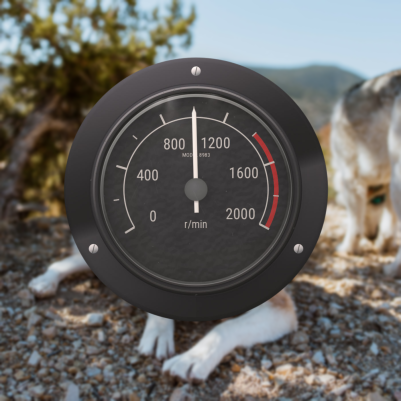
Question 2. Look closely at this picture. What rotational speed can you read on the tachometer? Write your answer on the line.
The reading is 1000 rpm
